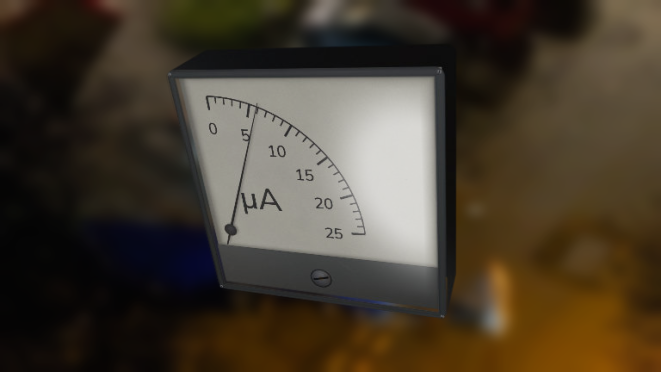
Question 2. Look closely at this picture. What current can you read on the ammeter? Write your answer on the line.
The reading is 6 µA
